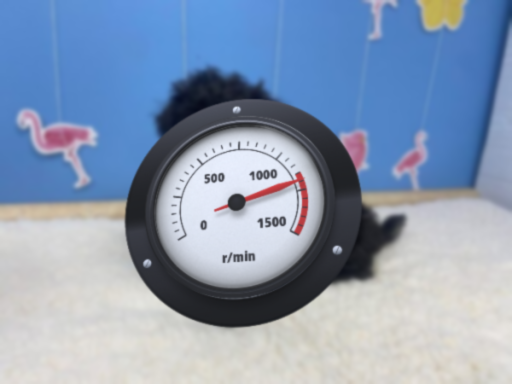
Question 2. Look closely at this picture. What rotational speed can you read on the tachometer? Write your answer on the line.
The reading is 1200 rpm
